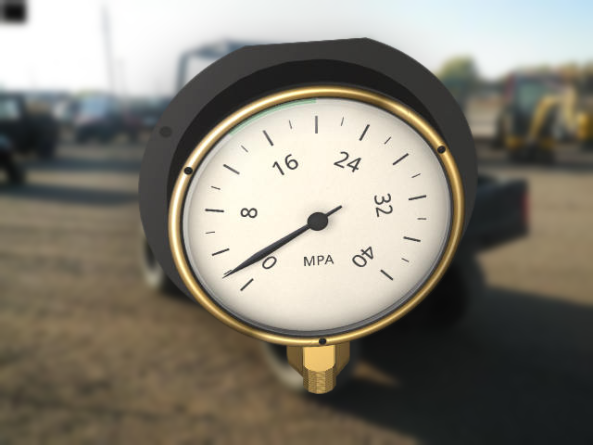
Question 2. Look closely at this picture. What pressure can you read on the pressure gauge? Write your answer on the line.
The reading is 2 MPa
